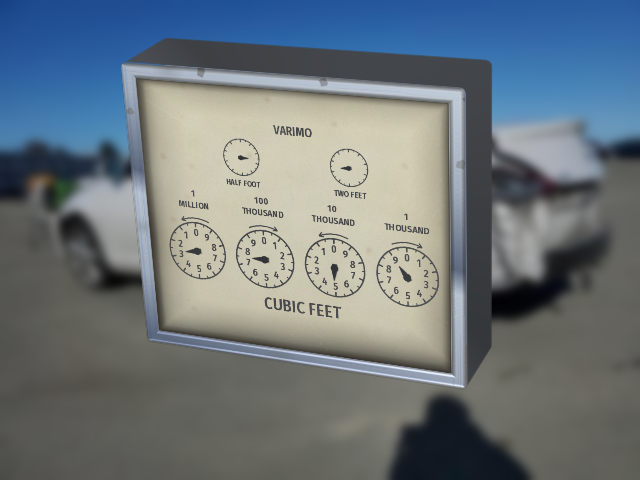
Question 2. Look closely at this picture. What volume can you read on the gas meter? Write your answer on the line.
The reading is 274900 ft³
